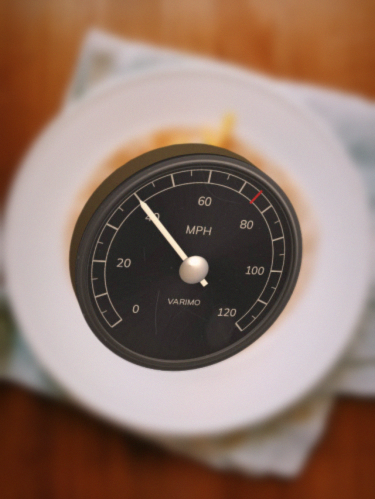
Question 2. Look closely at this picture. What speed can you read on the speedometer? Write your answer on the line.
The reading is 40 mph
